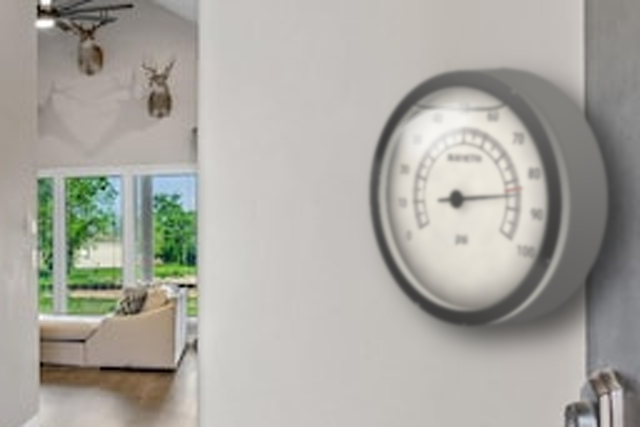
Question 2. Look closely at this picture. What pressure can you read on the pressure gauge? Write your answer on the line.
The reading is 85 psi
